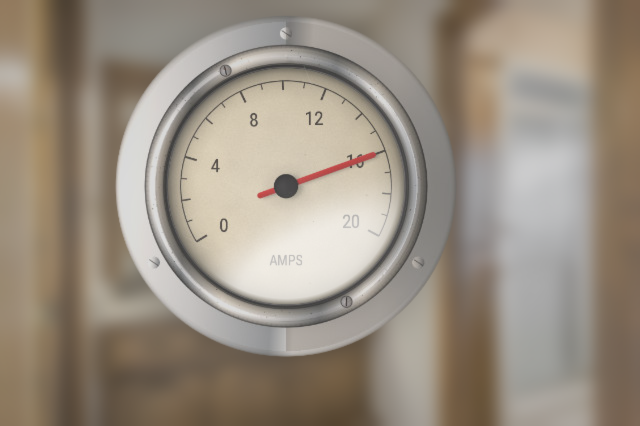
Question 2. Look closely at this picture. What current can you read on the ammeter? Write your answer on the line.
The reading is 16 A
